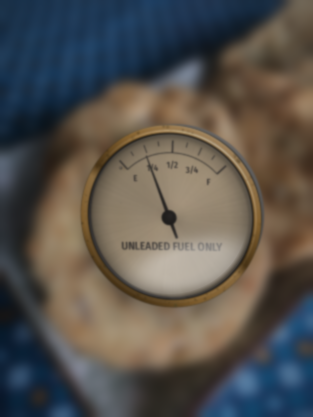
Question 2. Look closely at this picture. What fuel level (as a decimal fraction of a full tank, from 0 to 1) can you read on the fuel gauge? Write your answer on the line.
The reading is 0.25
